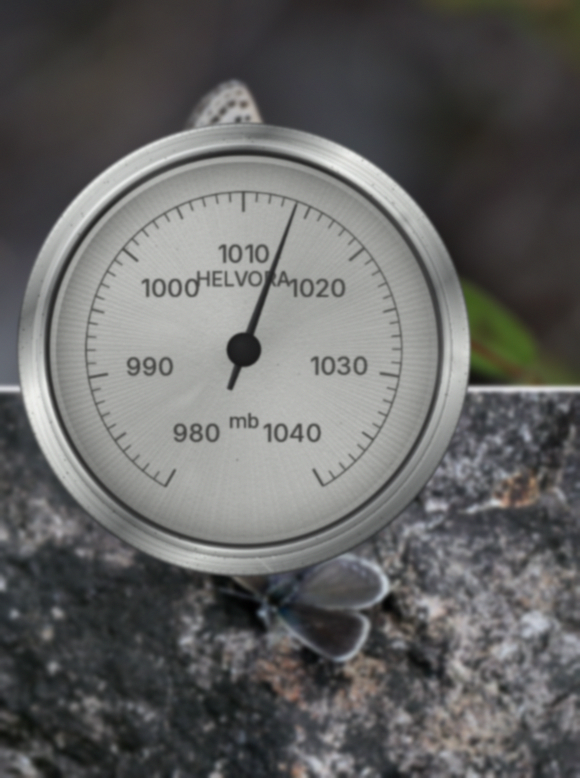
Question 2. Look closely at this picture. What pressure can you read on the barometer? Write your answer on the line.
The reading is 1014 mbar
